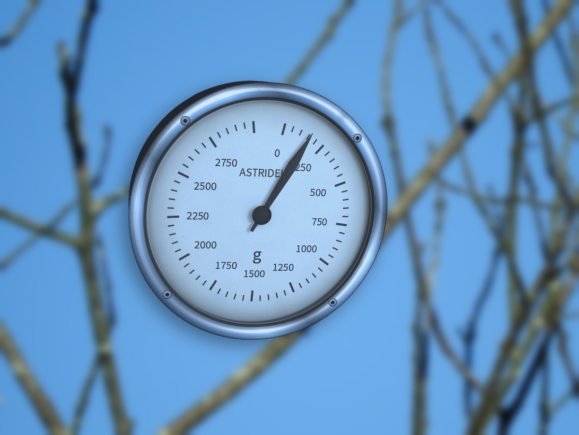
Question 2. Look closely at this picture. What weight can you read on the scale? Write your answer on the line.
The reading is 150 g
